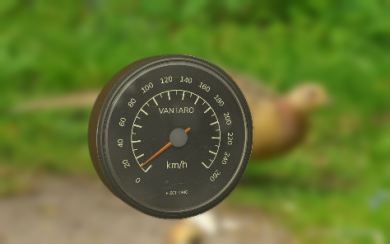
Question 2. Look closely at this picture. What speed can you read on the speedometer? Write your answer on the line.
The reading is 10 km/h
